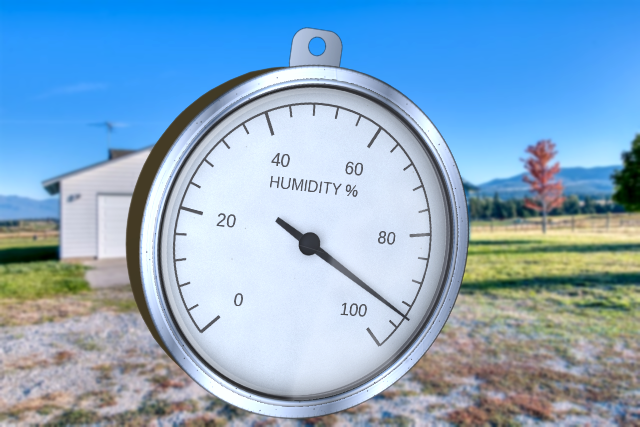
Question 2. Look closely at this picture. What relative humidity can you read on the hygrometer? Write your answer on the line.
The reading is 94 %
